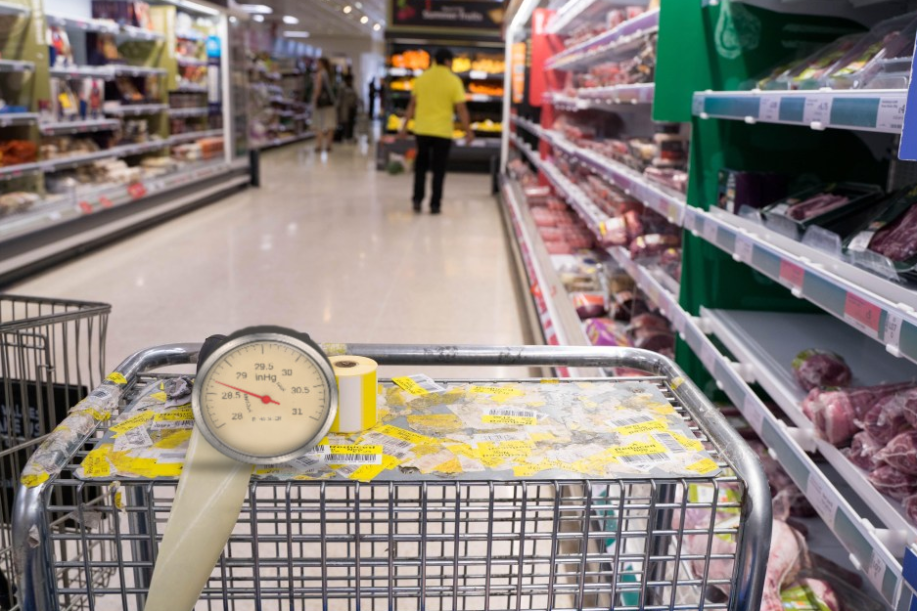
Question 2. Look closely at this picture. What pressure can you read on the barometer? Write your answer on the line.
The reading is 28.7 inHg
